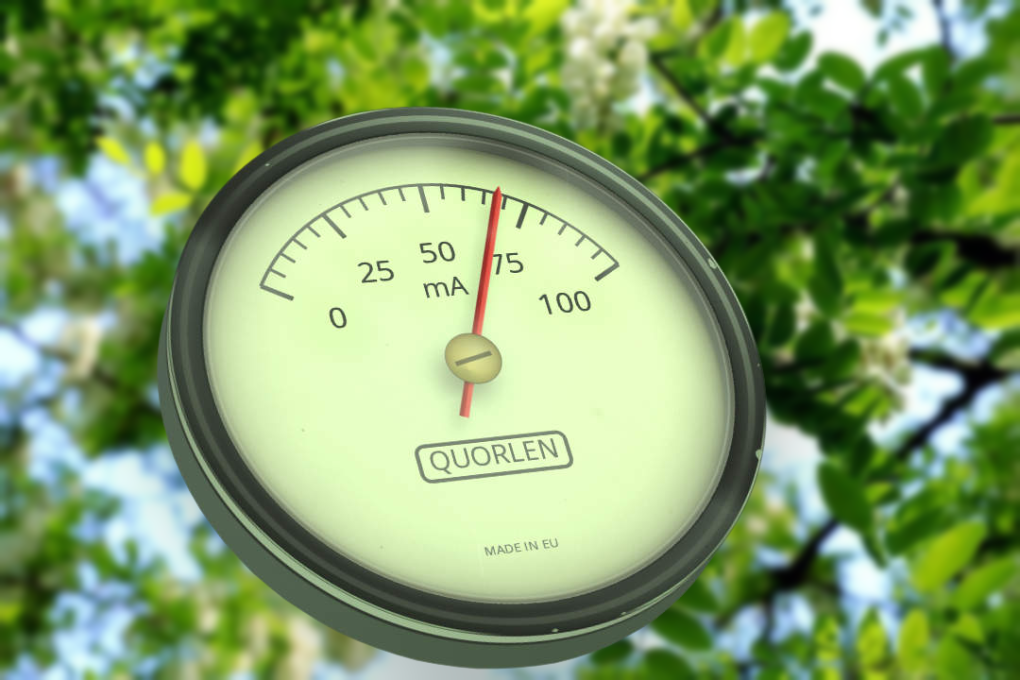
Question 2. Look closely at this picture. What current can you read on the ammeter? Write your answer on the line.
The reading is 67.5 mA
